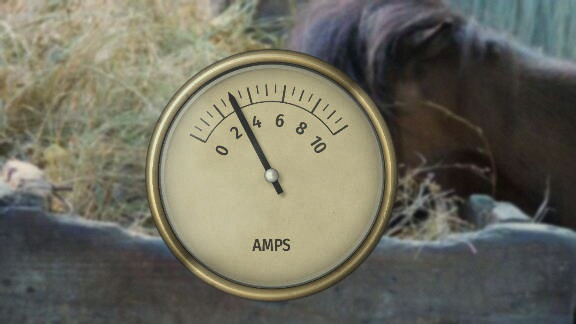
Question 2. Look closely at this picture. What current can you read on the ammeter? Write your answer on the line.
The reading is 3 A
